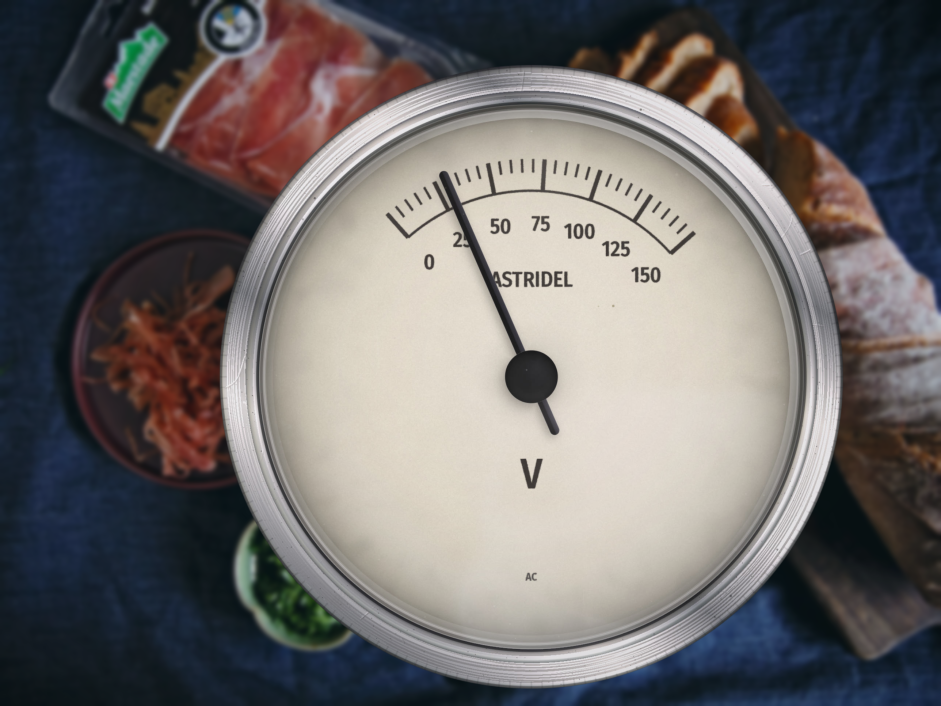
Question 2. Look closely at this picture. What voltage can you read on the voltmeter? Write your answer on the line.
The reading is 30 V
